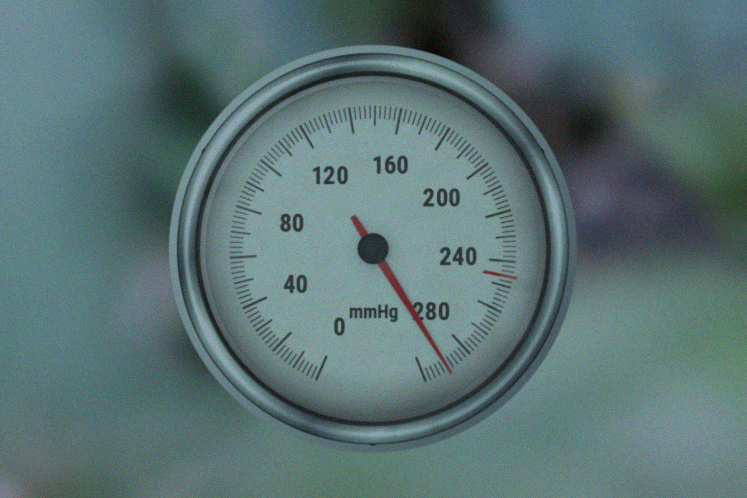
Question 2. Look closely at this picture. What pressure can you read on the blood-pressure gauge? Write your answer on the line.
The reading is 290 mmHg
